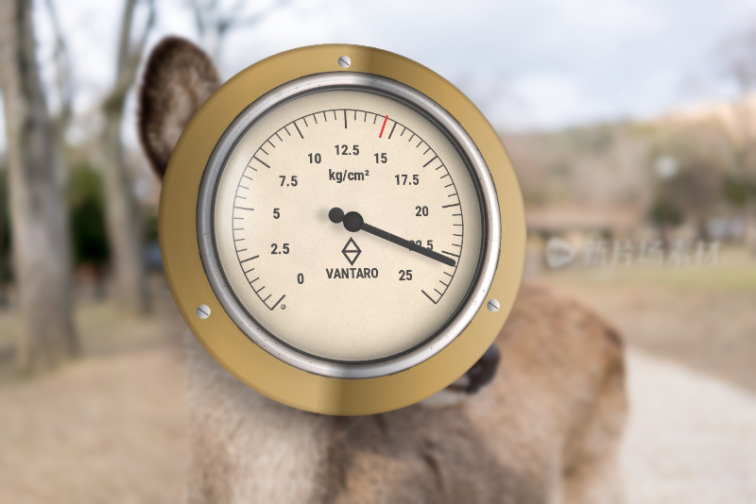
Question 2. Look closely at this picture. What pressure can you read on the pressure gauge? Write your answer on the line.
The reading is 23 kg/cm²
